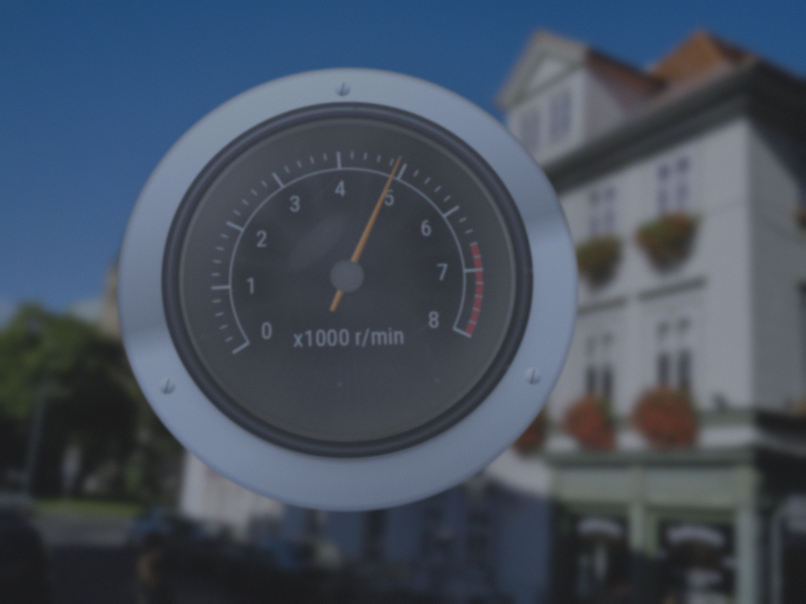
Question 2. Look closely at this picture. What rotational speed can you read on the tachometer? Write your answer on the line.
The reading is 4900 rpm
